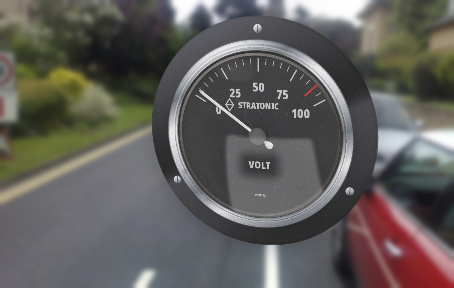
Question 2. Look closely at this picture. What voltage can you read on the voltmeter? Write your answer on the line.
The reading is 5 V
